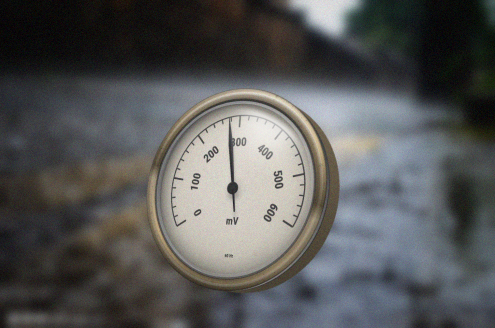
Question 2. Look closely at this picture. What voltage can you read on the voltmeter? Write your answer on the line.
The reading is 280 mV
